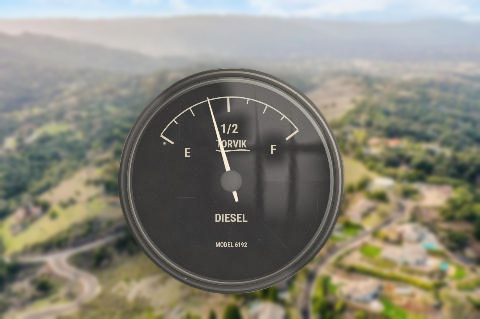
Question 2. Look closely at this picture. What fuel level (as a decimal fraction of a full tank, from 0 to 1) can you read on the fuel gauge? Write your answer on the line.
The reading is 0.375
